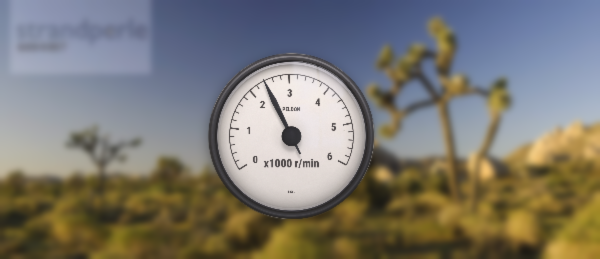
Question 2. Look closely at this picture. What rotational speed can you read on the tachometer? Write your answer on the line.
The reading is 2400 rpm
